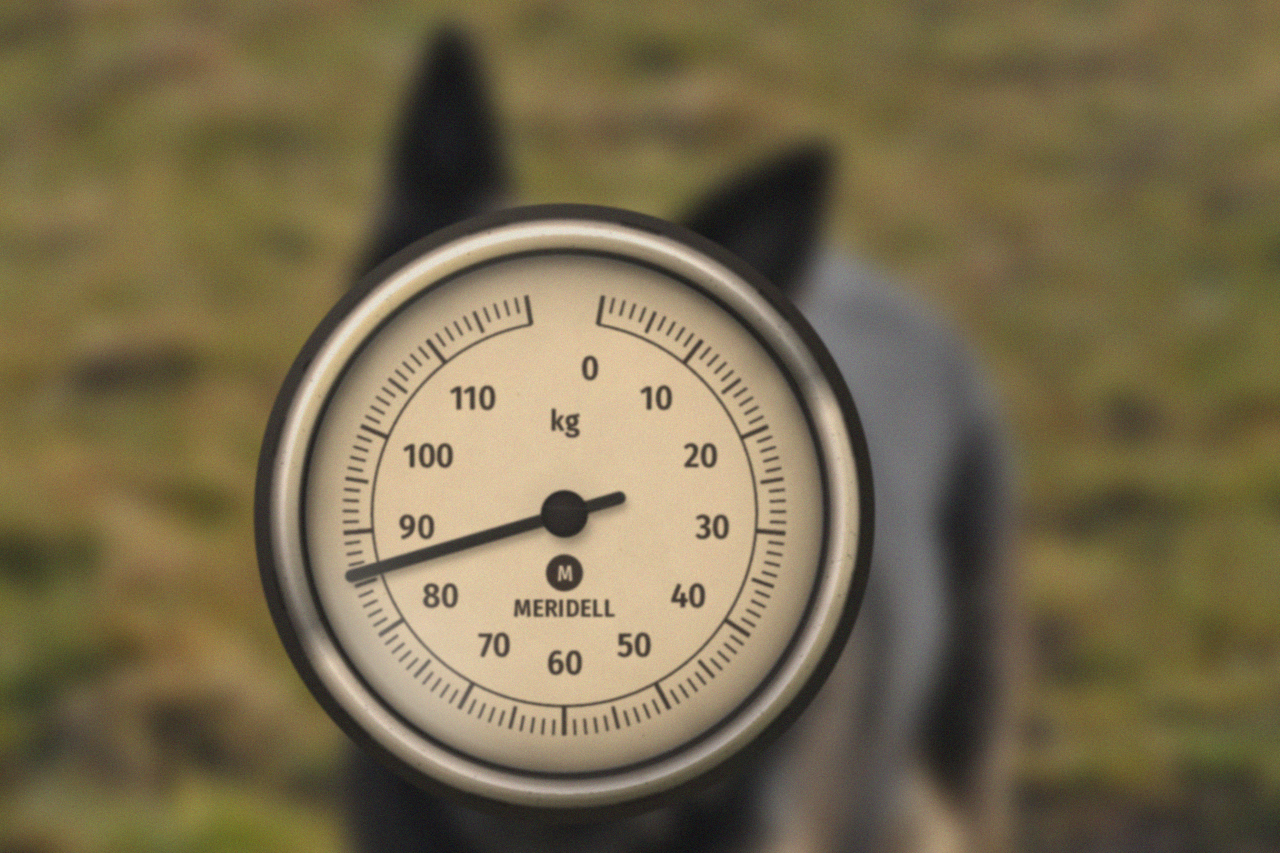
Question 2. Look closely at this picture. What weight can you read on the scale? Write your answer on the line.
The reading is 86 kg
